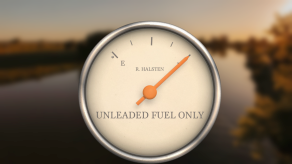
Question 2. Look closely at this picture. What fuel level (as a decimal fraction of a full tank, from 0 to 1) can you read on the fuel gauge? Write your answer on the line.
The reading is 1
